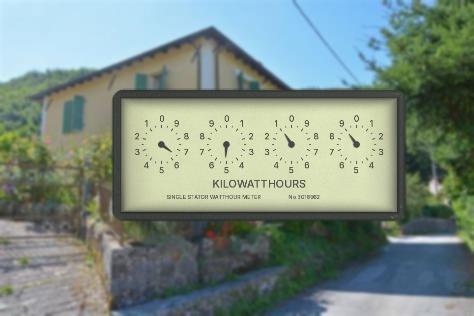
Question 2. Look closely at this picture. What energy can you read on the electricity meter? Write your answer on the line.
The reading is 6509 kWh
